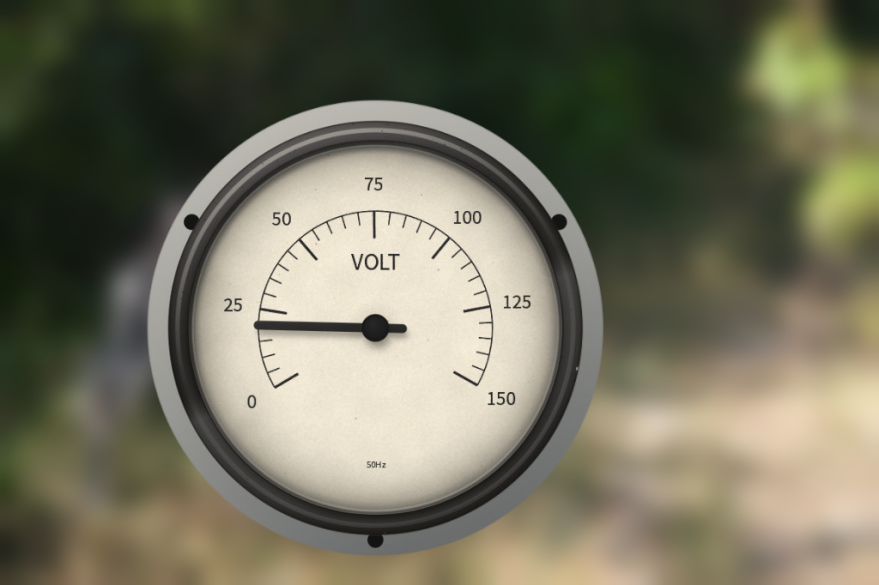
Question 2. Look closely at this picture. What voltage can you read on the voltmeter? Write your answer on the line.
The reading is 20 V
